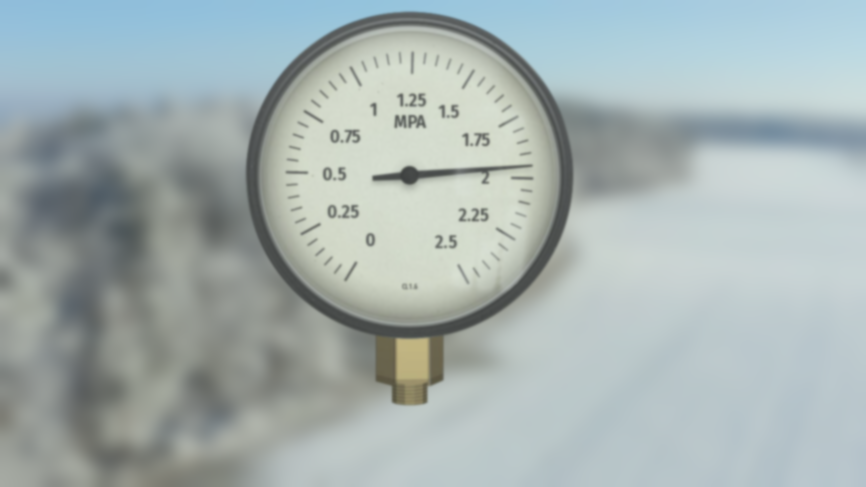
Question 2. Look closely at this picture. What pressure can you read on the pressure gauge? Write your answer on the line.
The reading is 1.95 MPa
